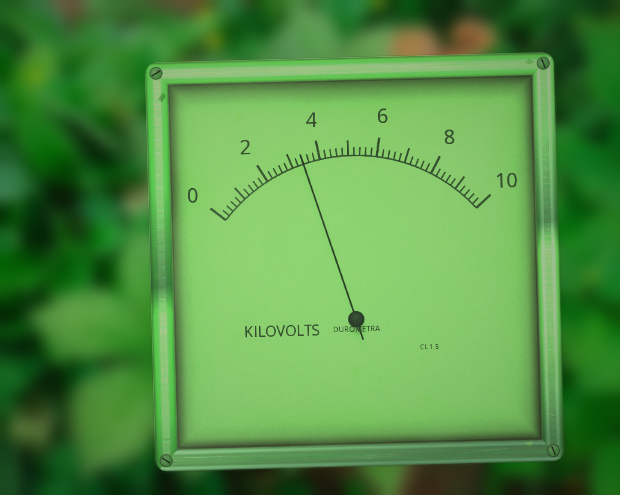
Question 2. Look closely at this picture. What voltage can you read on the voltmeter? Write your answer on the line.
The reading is 3.4 kV
